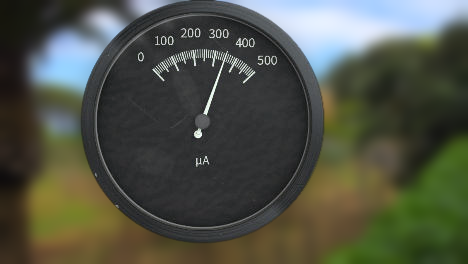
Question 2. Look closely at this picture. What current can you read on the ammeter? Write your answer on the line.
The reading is 350 µA
